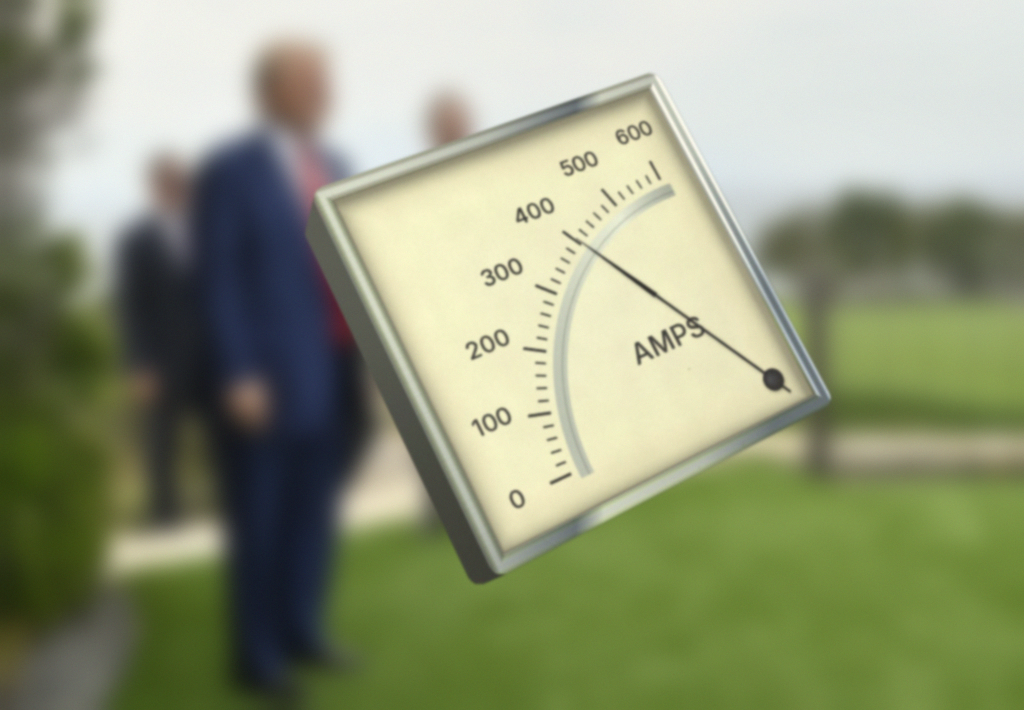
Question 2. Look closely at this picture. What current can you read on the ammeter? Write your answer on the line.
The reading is 400 A
